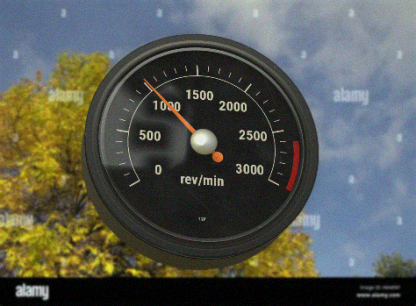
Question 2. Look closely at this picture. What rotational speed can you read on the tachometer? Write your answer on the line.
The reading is 1000 rpm
